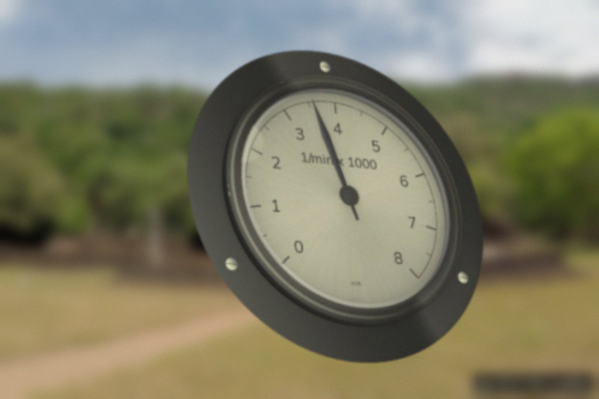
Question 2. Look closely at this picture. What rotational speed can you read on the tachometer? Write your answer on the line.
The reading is 3500 rpm
